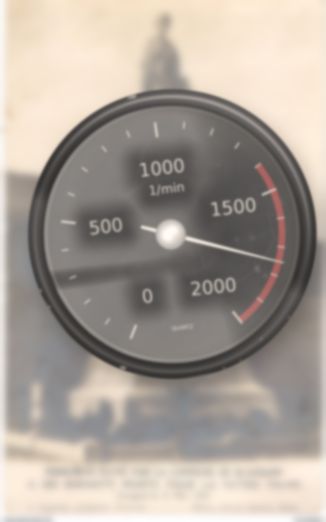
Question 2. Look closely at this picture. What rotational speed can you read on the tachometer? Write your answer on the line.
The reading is 1750 rpm
